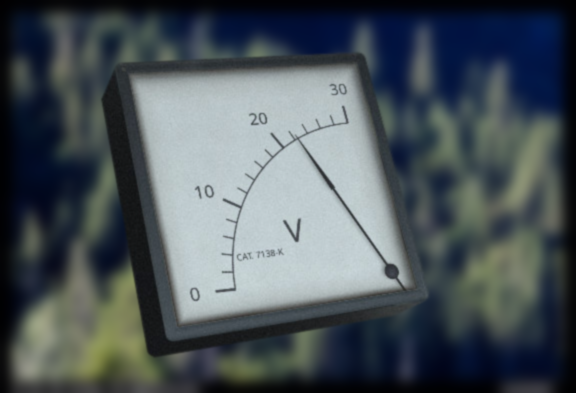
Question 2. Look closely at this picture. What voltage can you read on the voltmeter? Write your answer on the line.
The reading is 22 V
